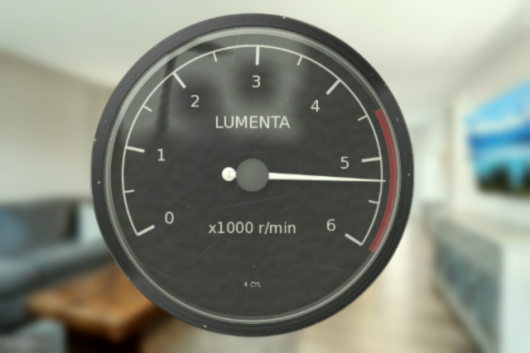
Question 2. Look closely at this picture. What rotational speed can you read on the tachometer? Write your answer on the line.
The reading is 5250 rpm
